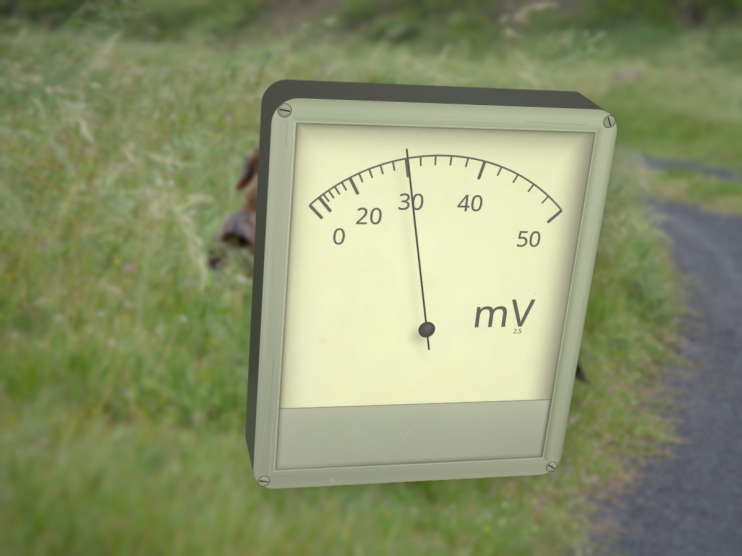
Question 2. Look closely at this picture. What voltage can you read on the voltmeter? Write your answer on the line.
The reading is 30 mV
